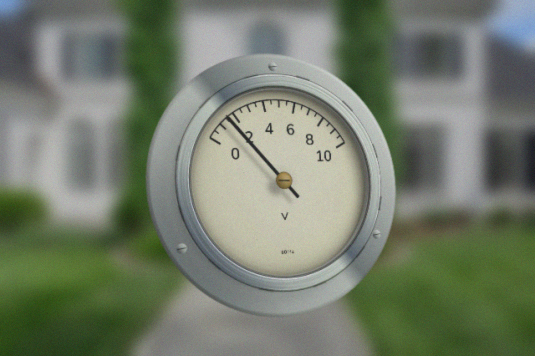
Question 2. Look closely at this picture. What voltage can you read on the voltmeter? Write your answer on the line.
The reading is 1.5 V
